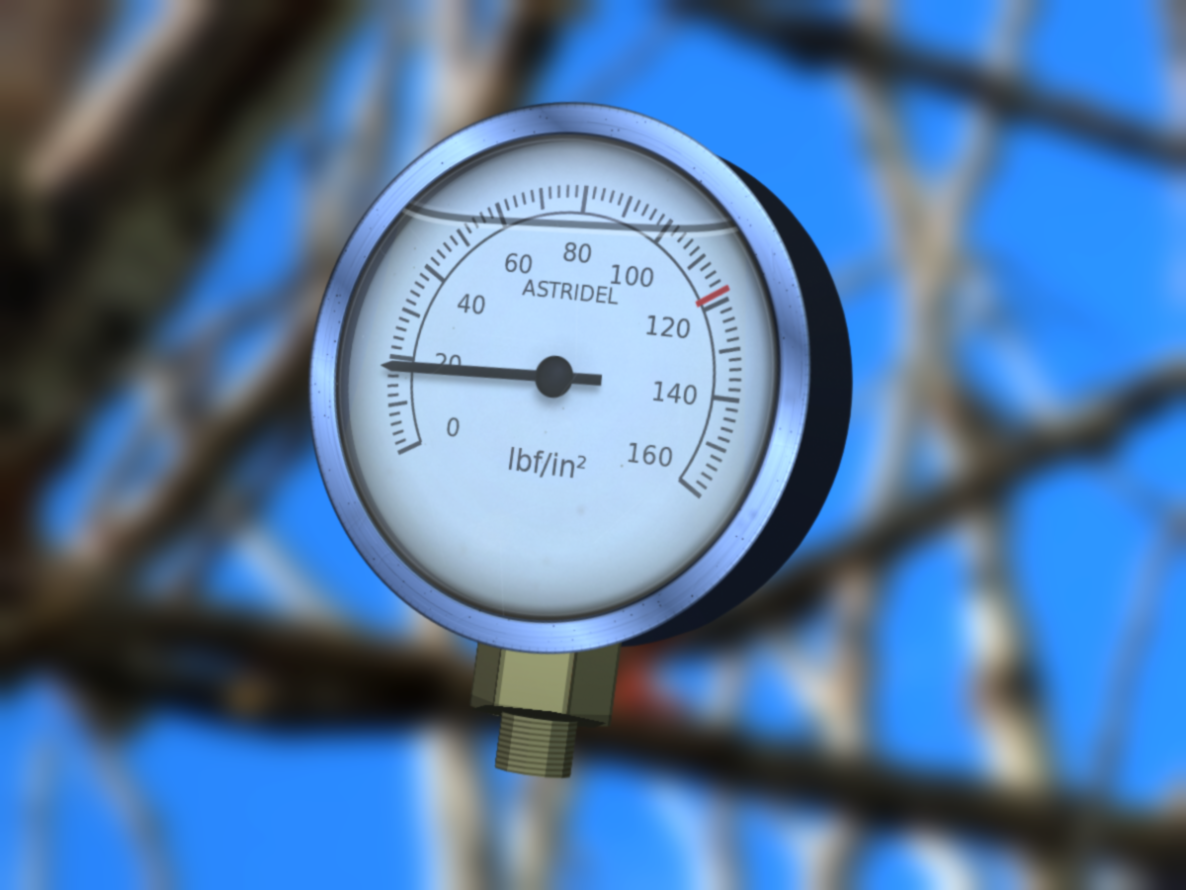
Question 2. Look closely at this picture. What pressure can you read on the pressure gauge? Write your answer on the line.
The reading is 18 psi
